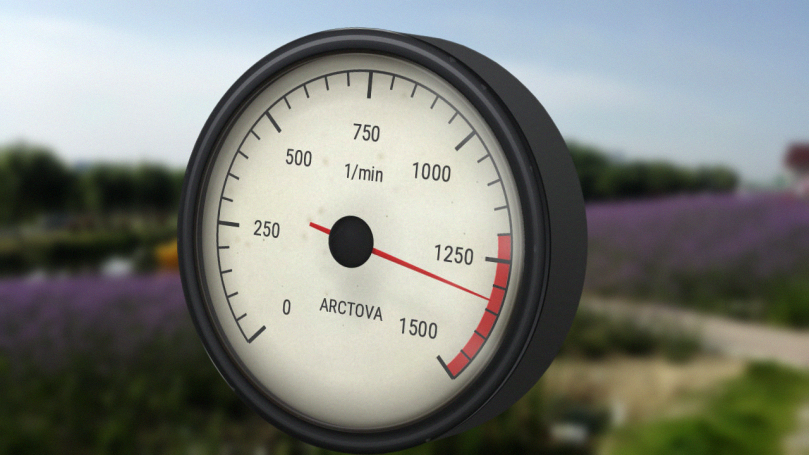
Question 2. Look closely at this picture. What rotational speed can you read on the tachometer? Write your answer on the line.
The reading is 1325 rpm
